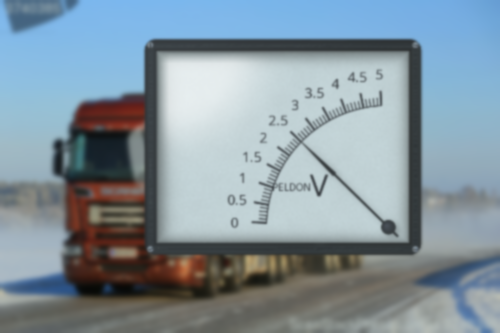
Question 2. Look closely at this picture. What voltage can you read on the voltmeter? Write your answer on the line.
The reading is 2.5 V
